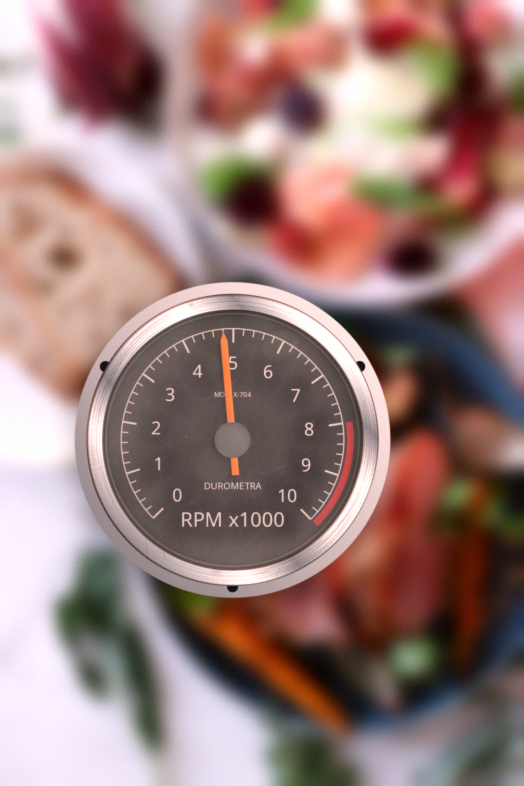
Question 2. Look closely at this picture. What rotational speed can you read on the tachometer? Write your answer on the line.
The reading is 4800 rpm
